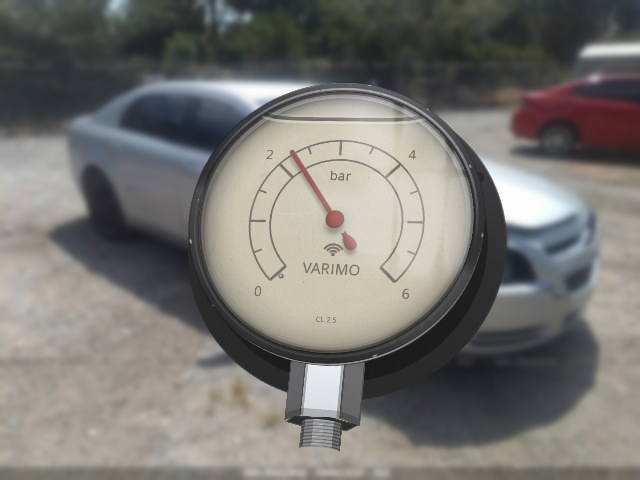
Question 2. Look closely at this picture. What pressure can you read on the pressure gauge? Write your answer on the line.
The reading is 2.25 bar
